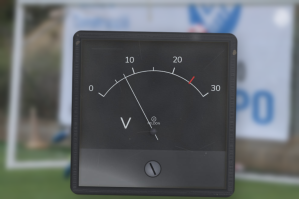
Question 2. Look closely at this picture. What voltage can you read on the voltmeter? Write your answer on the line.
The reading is 7.5 V
